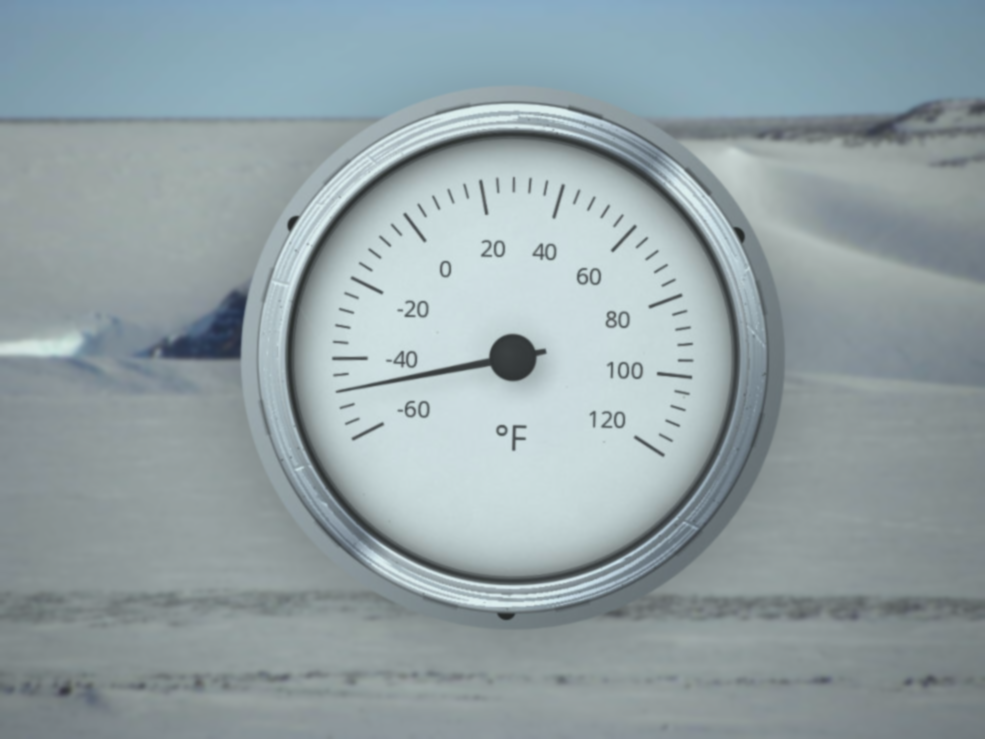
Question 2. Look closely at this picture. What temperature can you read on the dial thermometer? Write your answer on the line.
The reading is -48 °F
